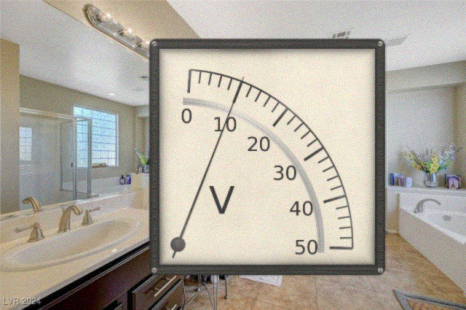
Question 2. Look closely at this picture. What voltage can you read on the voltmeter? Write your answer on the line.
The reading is 10 V
